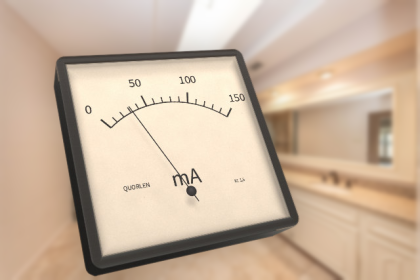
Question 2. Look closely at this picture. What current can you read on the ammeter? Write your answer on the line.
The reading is 30 mA
